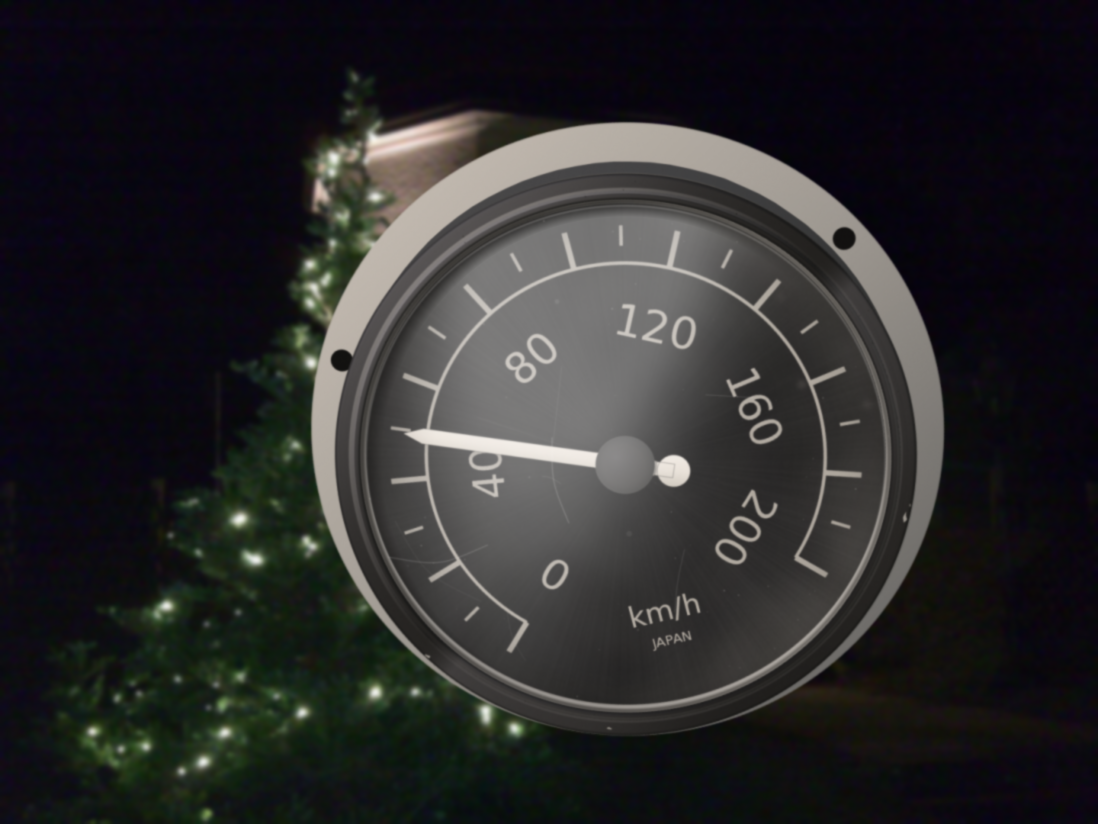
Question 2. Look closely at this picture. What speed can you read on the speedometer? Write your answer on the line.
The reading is 50 km/h
